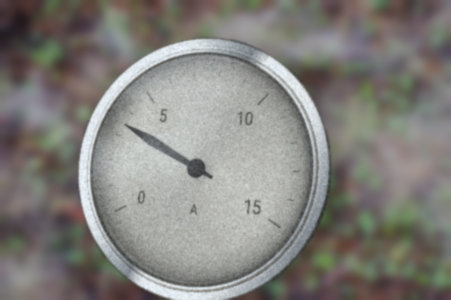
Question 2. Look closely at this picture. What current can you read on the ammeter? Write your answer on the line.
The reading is 3.5 A
